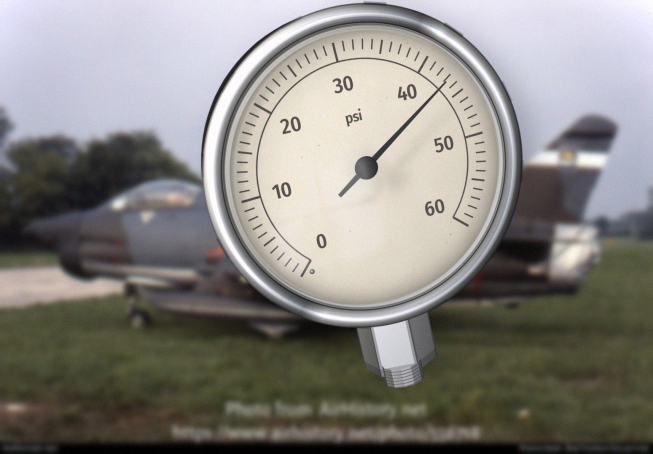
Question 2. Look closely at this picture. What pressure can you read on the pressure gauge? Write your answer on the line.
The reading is 43 psi
